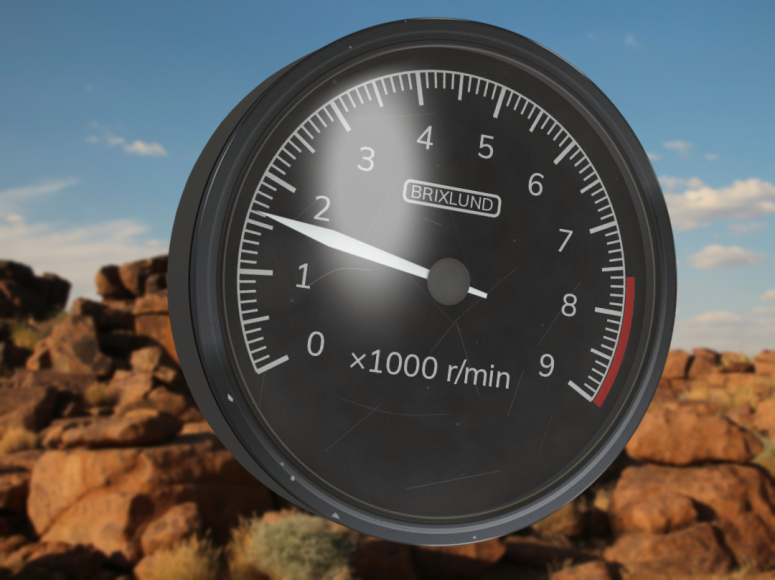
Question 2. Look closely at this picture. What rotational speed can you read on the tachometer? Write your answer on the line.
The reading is 1600 rpm
